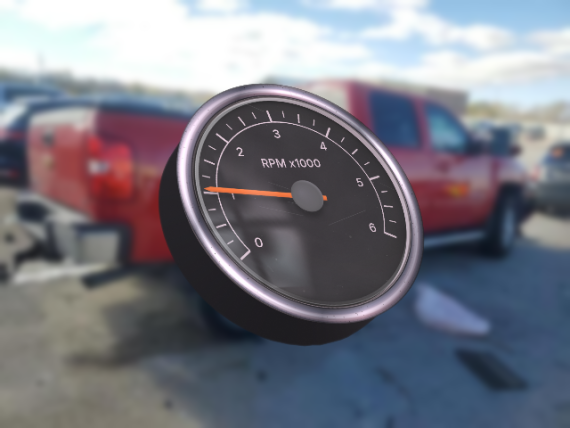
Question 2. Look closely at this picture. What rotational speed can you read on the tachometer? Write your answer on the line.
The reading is 1000 rpm
